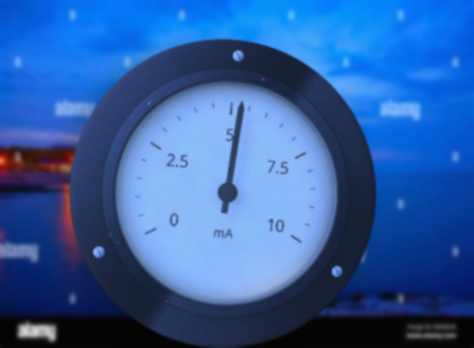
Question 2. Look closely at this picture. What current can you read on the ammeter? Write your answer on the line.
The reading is 5.25 mA
